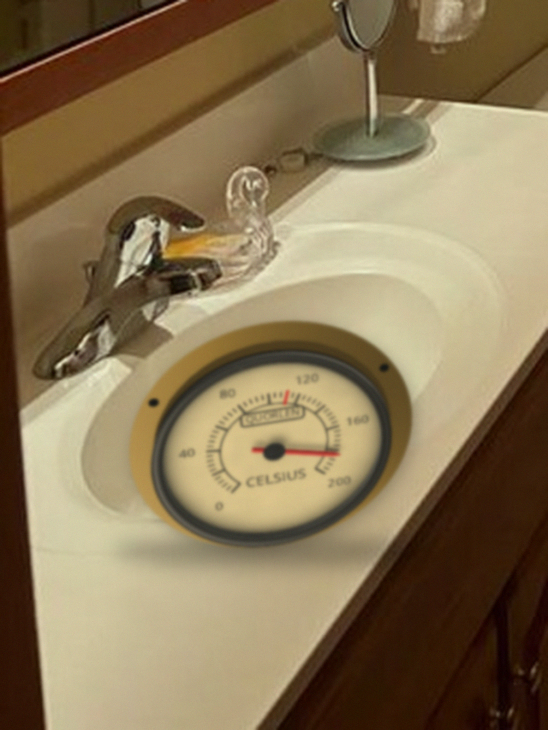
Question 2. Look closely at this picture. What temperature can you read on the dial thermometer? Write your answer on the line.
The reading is 180 °C
